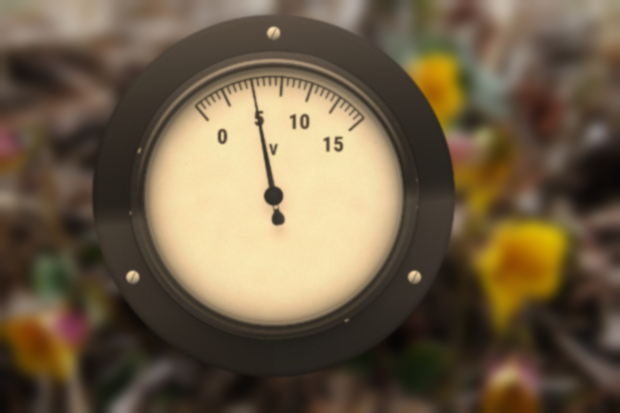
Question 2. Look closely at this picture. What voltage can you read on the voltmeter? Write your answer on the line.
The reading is 5 V
